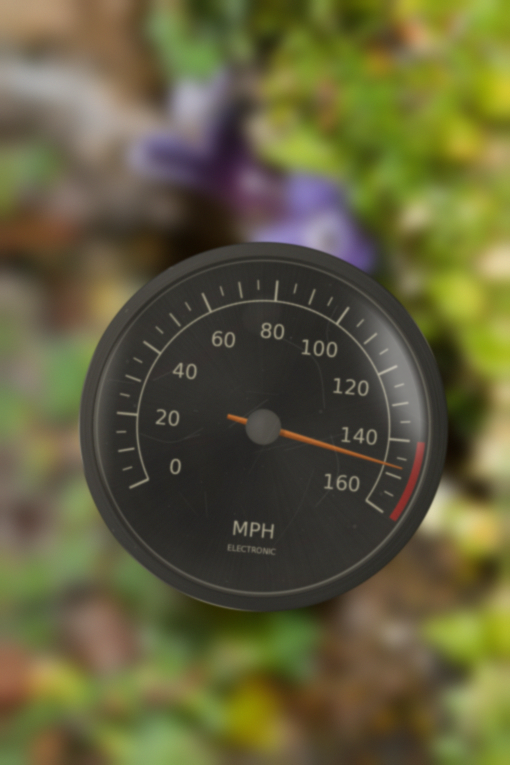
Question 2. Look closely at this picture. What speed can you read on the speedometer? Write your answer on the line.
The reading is 147.5 mph
